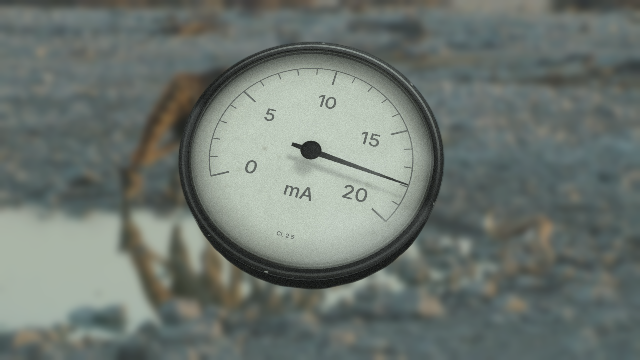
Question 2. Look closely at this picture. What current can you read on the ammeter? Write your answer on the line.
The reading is 18 mA
